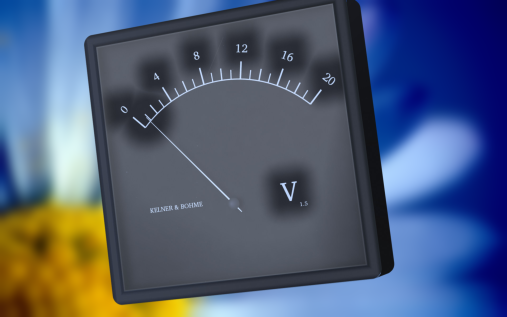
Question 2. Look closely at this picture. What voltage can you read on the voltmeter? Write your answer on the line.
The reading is 1 V
